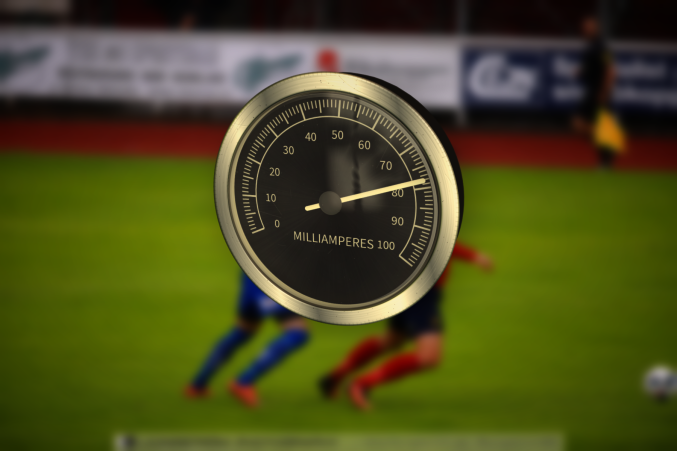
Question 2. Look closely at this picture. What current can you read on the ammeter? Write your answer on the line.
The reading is 78 mA
